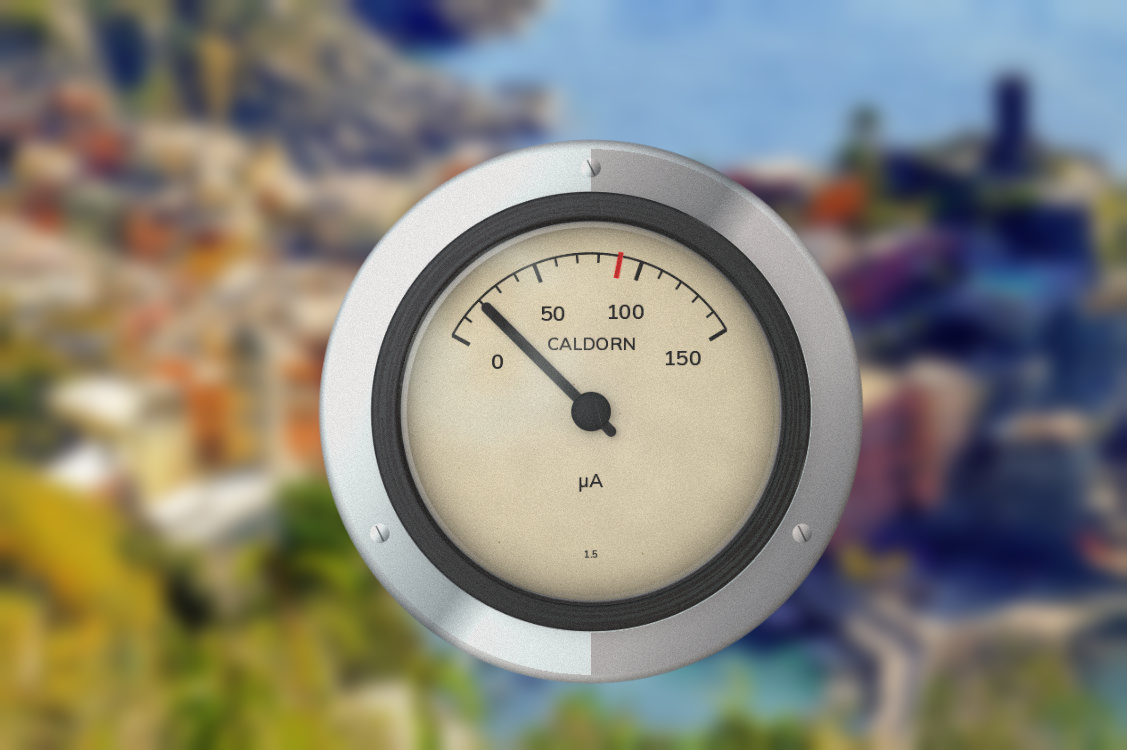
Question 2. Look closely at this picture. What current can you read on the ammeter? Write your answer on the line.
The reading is 20 µA
